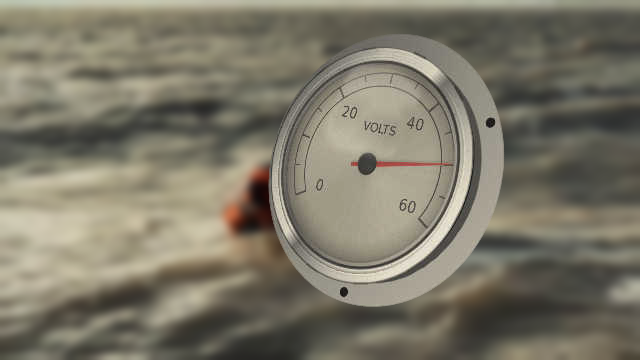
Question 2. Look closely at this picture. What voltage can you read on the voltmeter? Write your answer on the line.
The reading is 50 V
